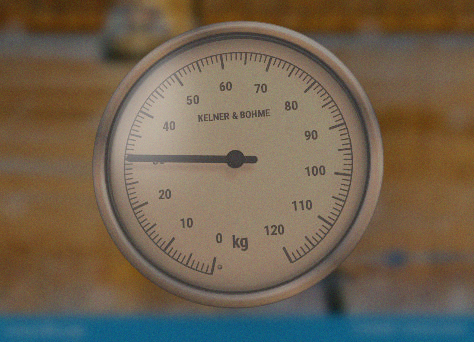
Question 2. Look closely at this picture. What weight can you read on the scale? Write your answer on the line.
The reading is 30 kg
